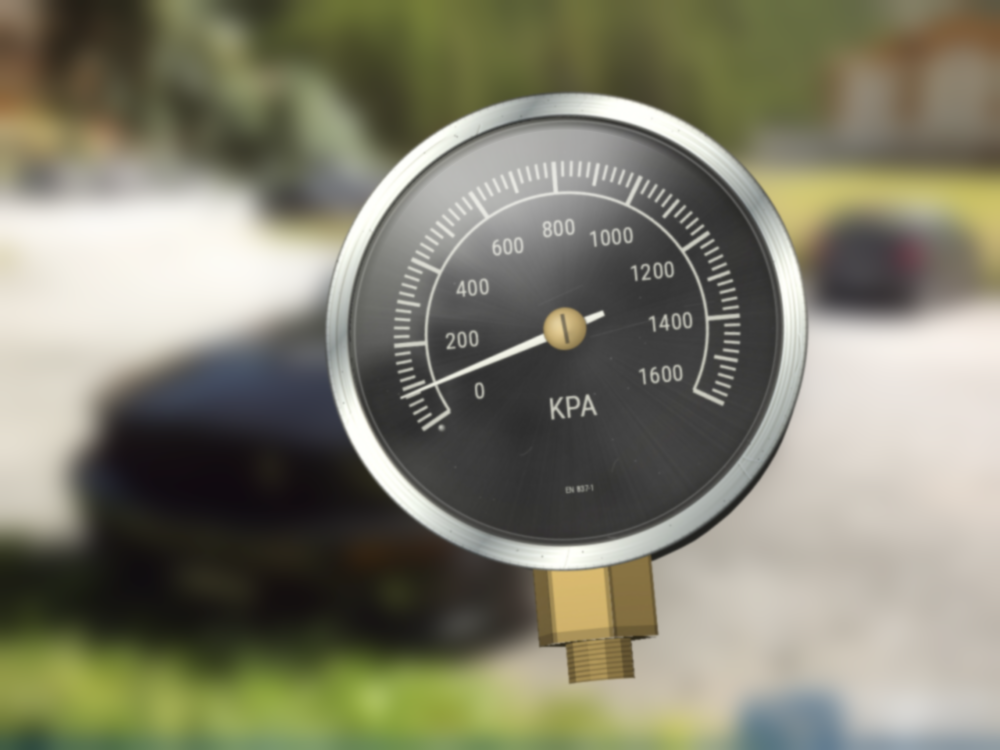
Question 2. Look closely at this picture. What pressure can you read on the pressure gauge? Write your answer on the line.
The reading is 80 kPa
